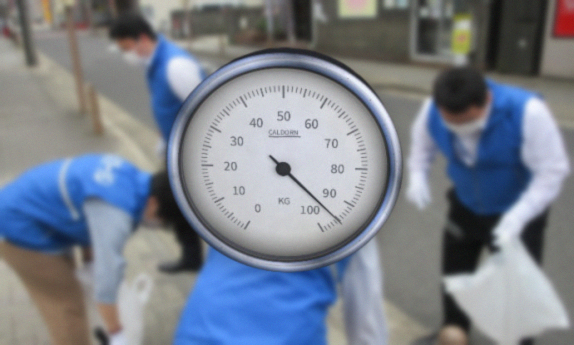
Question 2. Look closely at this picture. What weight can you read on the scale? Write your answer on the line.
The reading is 95 kg
